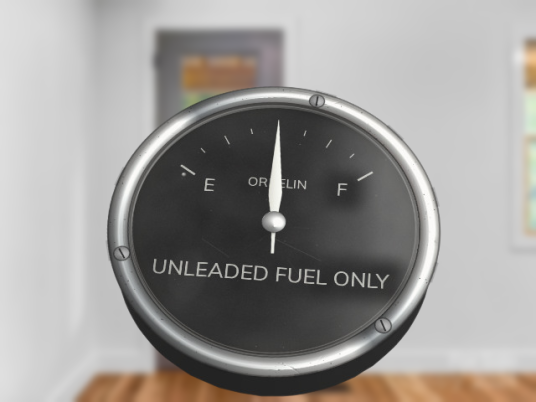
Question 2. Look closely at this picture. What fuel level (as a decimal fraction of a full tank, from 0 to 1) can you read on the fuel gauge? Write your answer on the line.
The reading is 0.5
